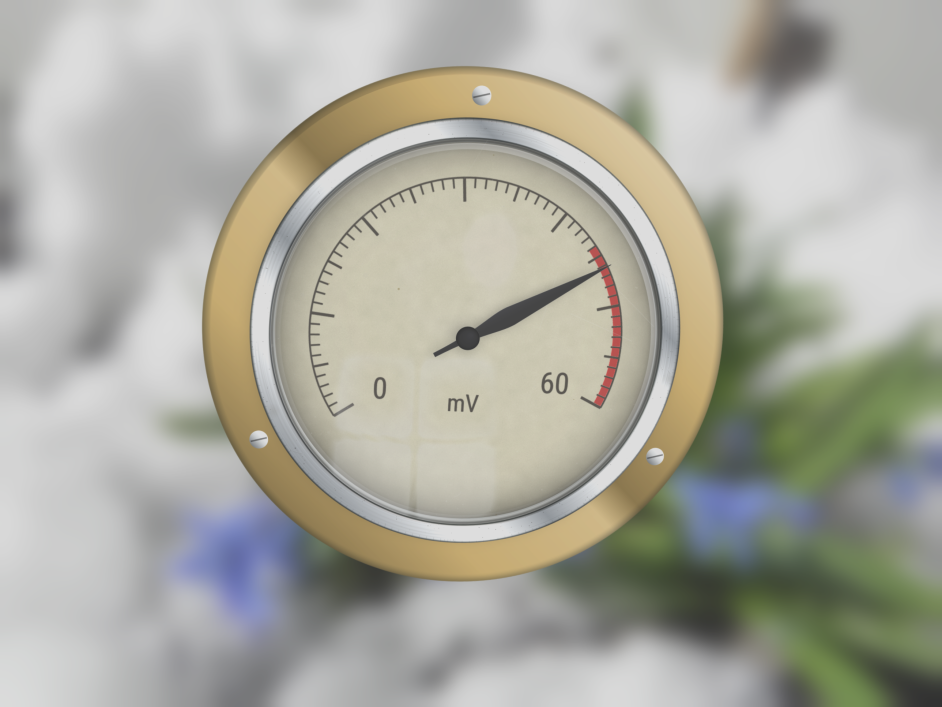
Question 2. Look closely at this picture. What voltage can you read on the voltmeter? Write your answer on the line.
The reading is 46 mV
